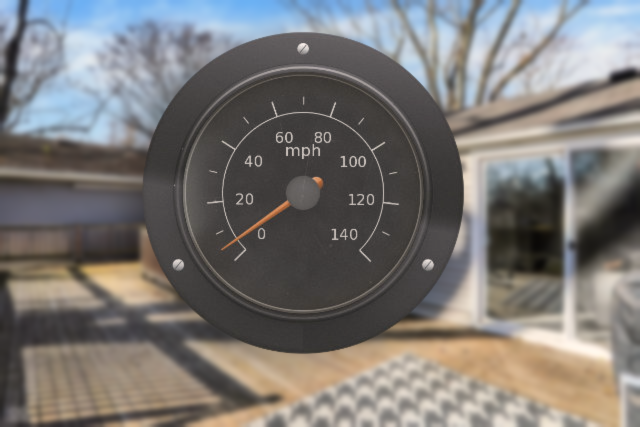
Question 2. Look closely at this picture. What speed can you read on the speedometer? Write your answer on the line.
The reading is 5 mph
